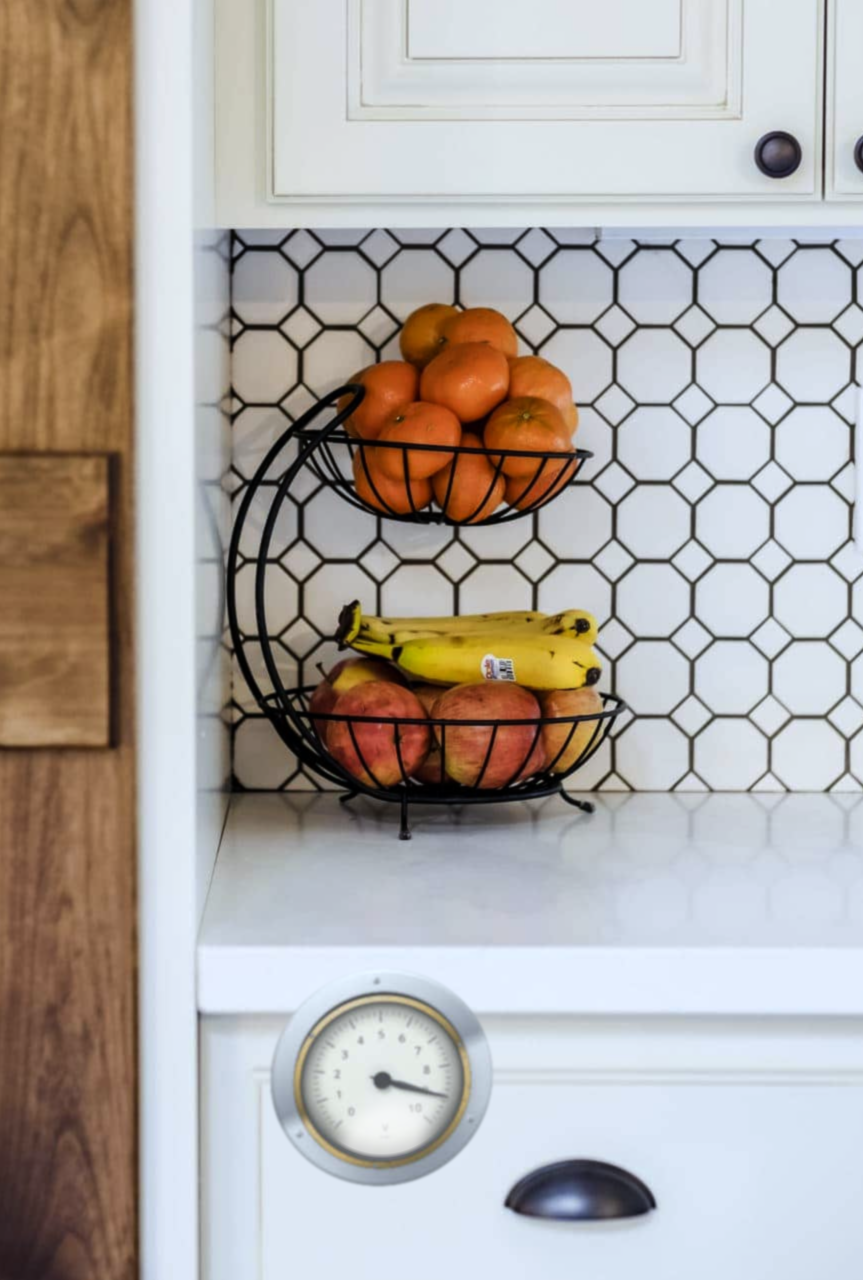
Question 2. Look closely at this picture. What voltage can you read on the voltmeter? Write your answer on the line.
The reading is 9 V
